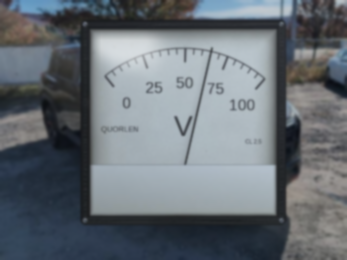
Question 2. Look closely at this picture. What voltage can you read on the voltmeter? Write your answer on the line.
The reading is 65 V
